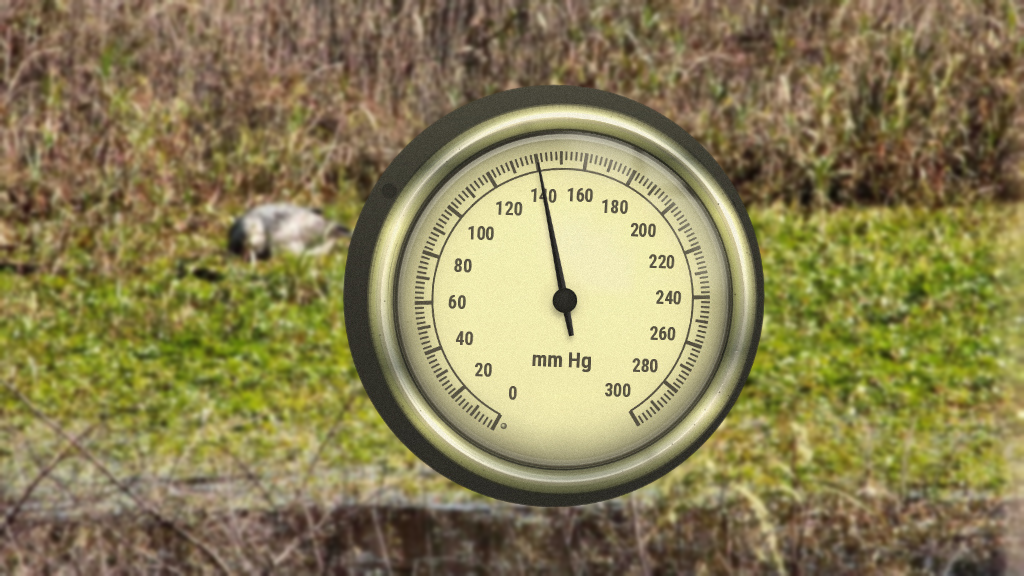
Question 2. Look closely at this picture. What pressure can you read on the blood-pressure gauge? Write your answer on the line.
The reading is 140 mmHg
